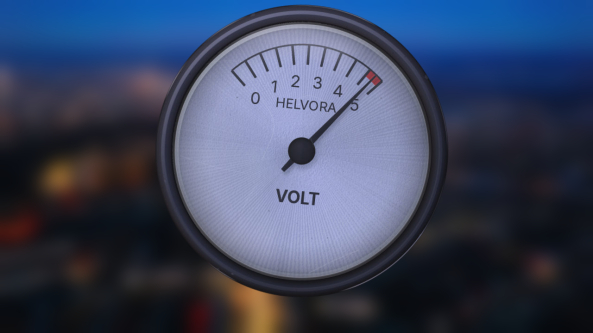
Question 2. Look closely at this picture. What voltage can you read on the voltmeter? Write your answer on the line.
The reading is 4.75 V
